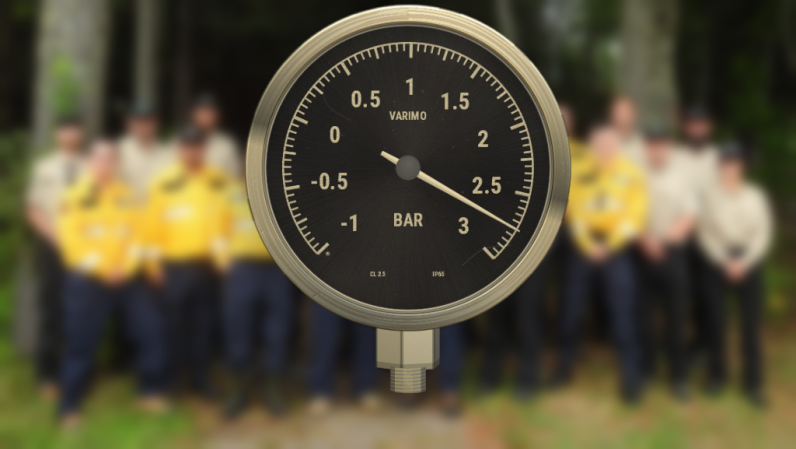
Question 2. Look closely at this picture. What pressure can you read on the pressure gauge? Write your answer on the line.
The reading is 2.75 bar
